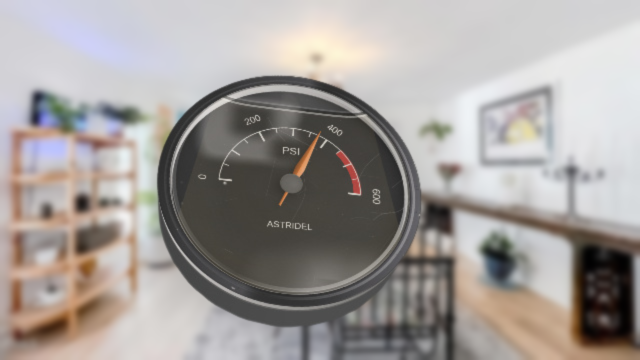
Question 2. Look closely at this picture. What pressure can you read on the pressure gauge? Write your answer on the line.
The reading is 375 psi
